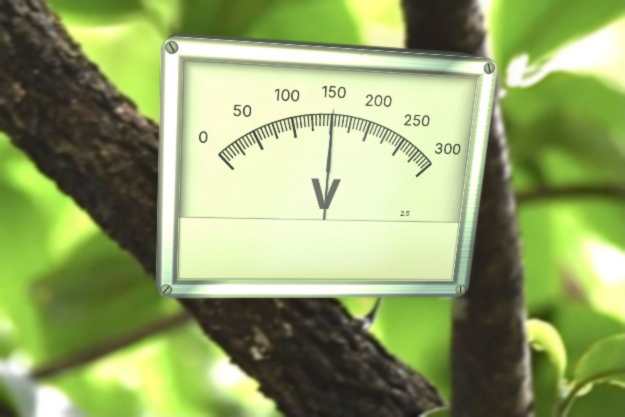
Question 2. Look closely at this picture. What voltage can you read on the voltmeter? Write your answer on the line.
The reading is 150 V
